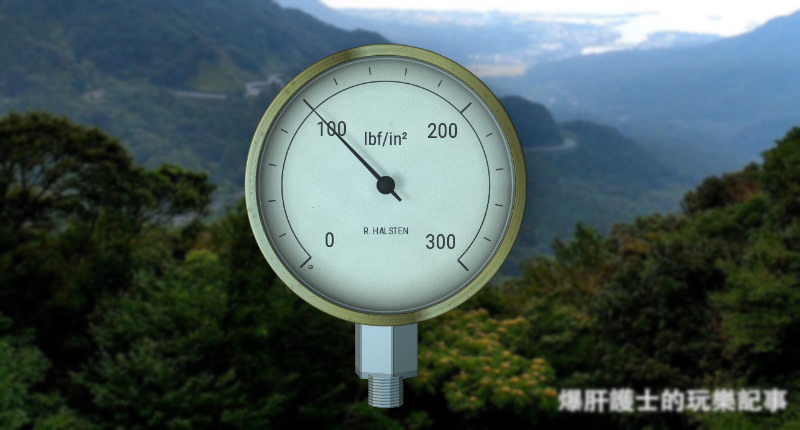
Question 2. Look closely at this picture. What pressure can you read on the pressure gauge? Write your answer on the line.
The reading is 100 psi
